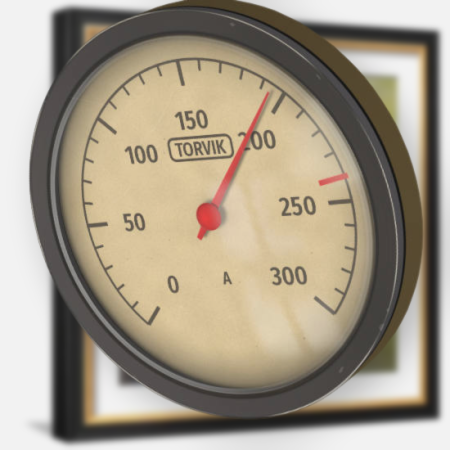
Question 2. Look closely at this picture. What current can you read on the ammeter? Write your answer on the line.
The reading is 195 A
